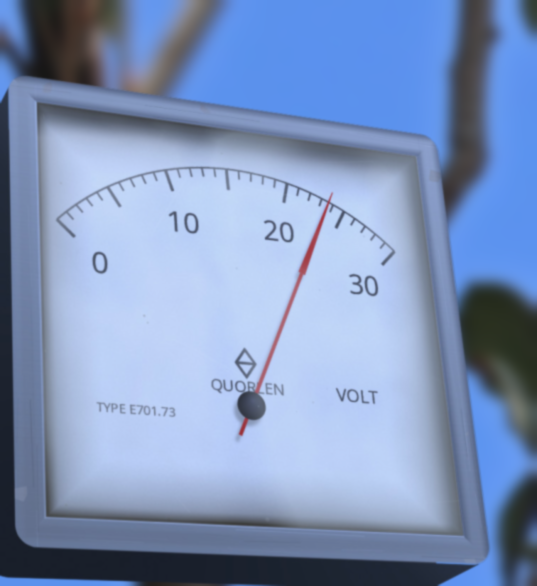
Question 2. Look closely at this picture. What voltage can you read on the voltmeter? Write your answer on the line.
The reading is 23.5 V
